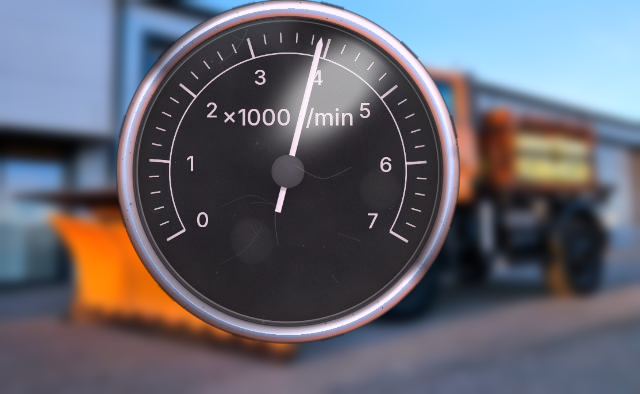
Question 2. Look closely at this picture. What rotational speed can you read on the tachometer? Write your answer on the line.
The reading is 3900 rpm
